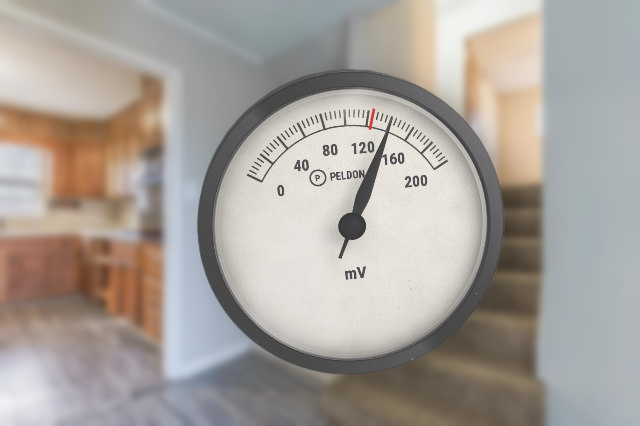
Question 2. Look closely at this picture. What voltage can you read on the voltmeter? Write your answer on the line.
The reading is 140 mV
